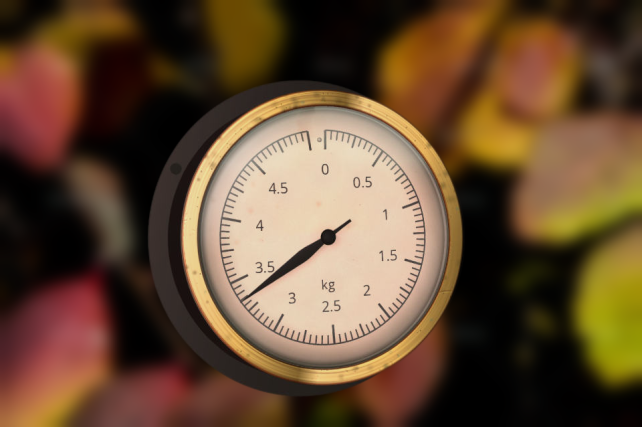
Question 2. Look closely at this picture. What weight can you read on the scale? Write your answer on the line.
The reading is 3.35 kg
